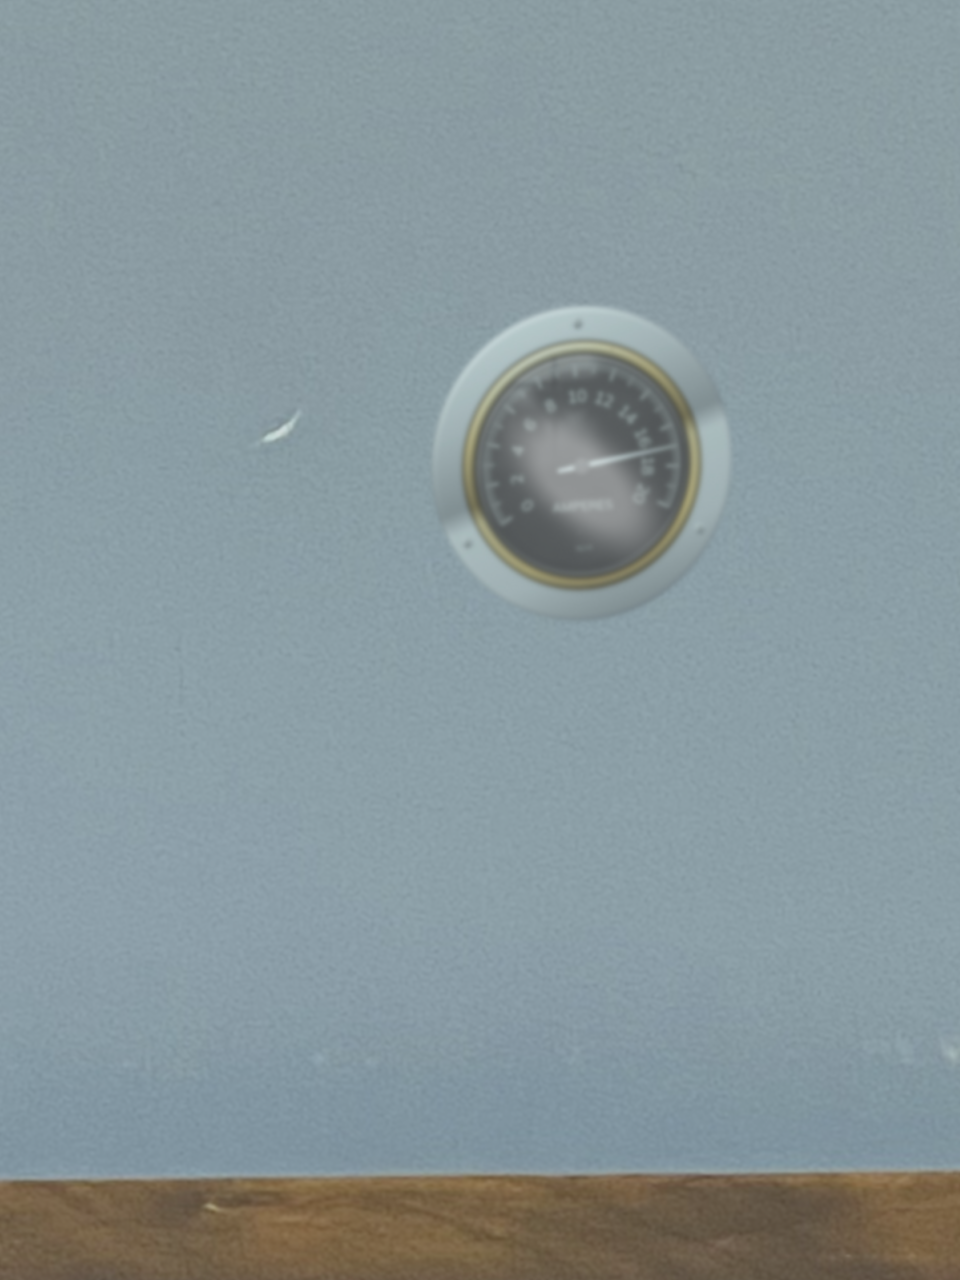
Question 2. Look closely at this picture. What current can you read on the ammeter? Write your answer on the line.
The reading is 17 A
